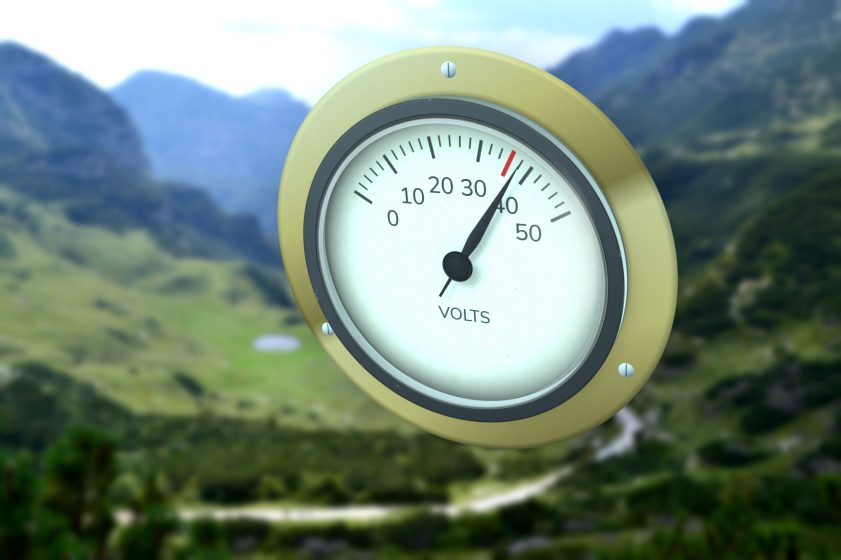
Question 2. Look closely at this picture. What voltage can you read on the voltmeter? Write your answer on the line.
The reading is 38 V
